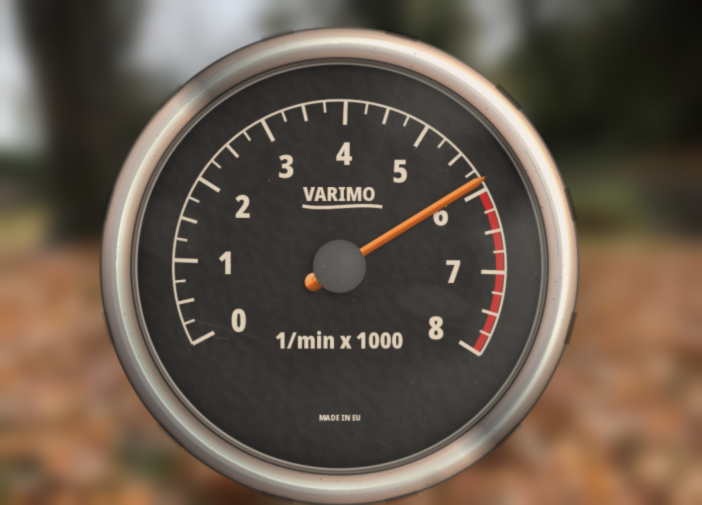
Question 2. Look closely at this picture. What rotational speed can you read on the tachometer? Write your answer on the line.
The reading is 5875 rpm
